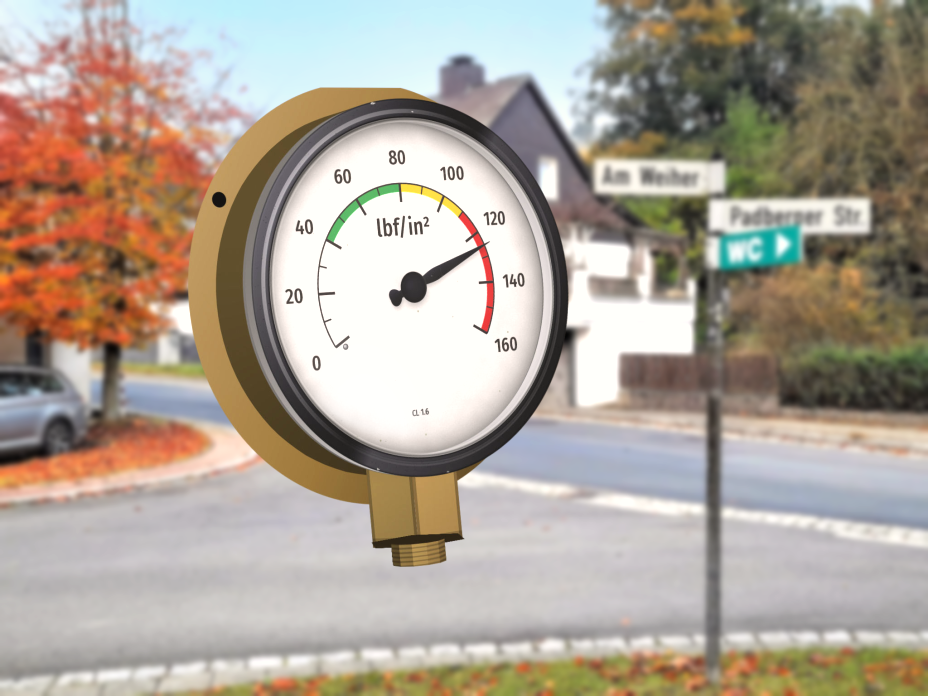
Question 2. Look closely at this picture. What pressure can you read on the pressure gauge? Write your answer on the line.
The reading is 125 psi
